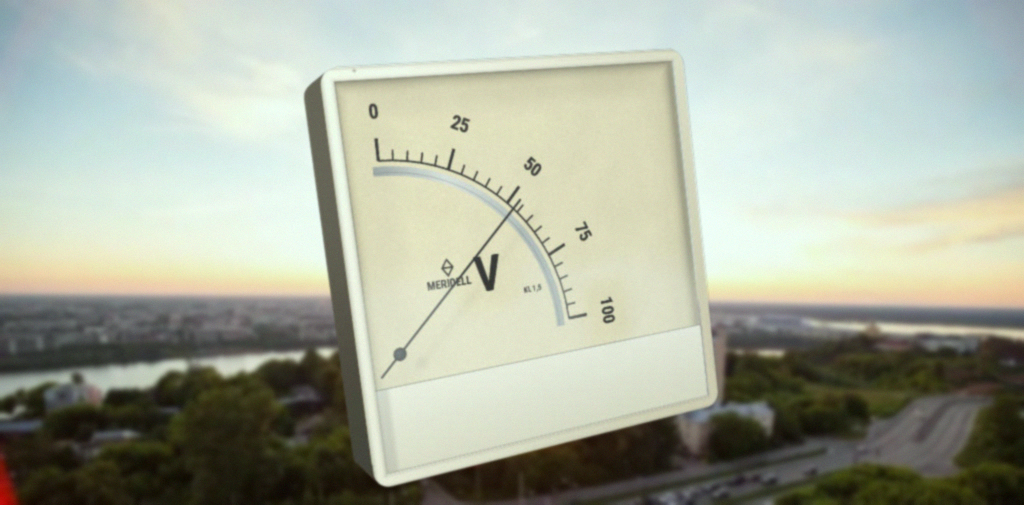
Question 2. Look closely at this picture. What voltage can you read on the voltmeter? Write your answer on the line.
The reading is 52.5 V
